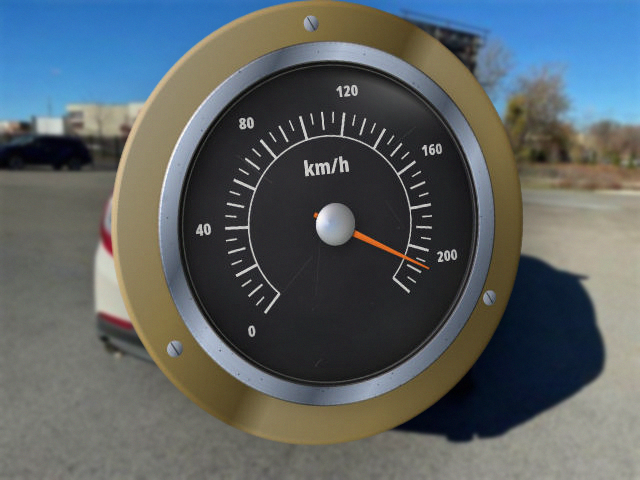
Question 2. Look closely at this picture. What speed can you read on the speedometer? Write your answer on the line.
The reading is 207.5 km/h
